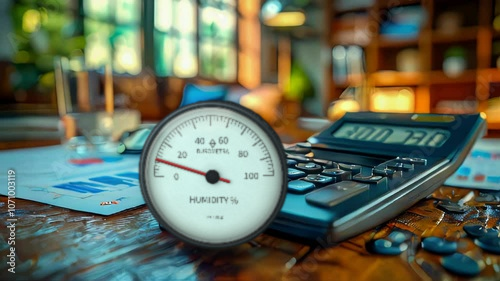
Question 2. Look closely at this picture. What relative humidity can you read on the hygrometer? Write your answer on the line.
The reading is 10 %
